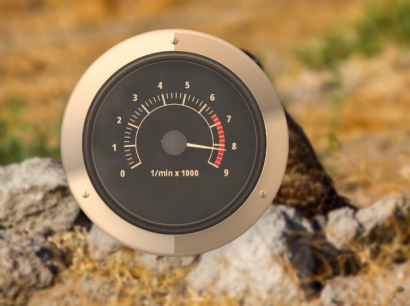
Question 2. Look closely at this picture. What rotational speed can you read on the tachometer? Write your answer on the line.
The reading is 8200 rpm
